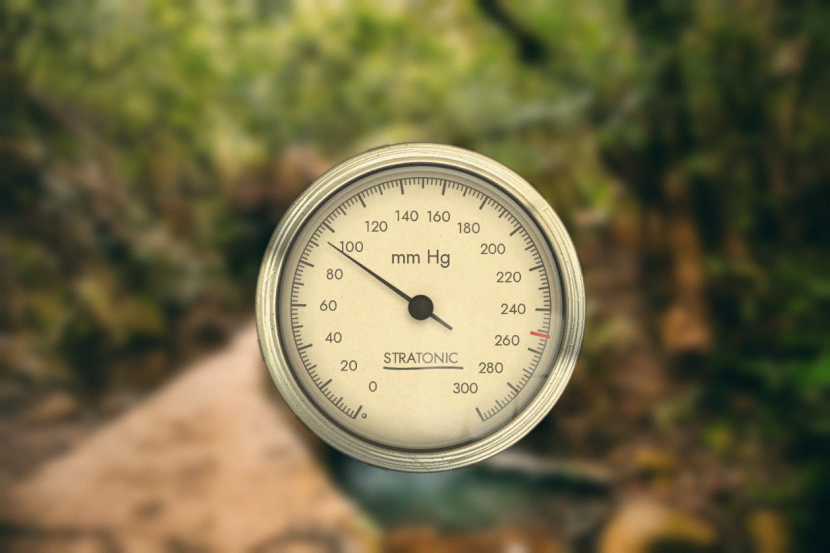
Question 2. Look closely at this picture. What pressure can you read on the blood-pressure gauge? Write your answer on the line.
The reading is 94 mmHg
